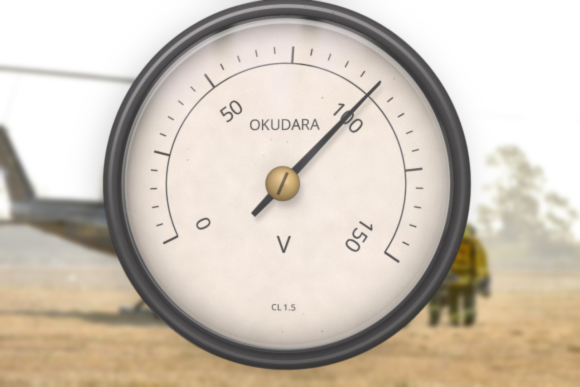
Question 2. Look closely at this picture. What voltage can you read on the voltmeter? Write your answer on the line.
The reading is 100 V
